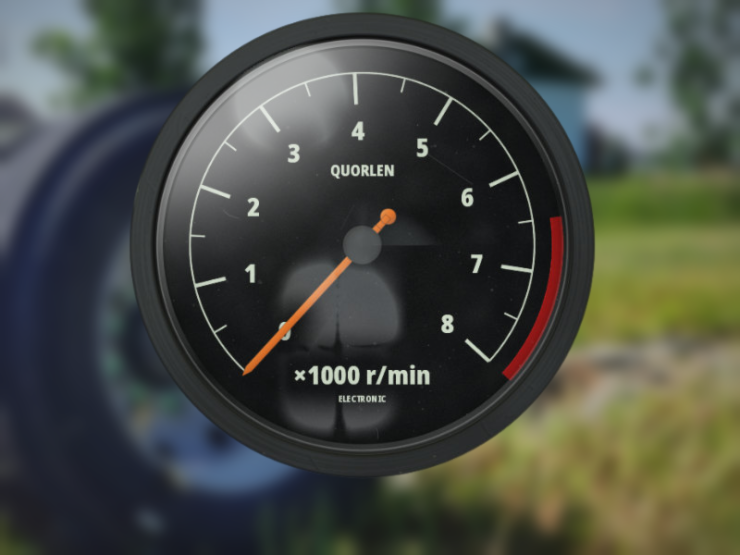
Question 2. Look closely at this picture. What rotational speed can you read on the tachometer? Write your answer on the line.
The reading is 0 rpm
